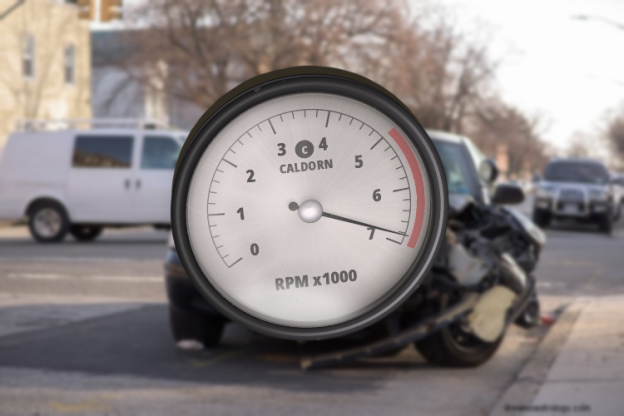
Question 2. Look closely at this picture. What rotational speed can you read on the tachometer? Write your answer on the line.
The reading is 6800 rpm
